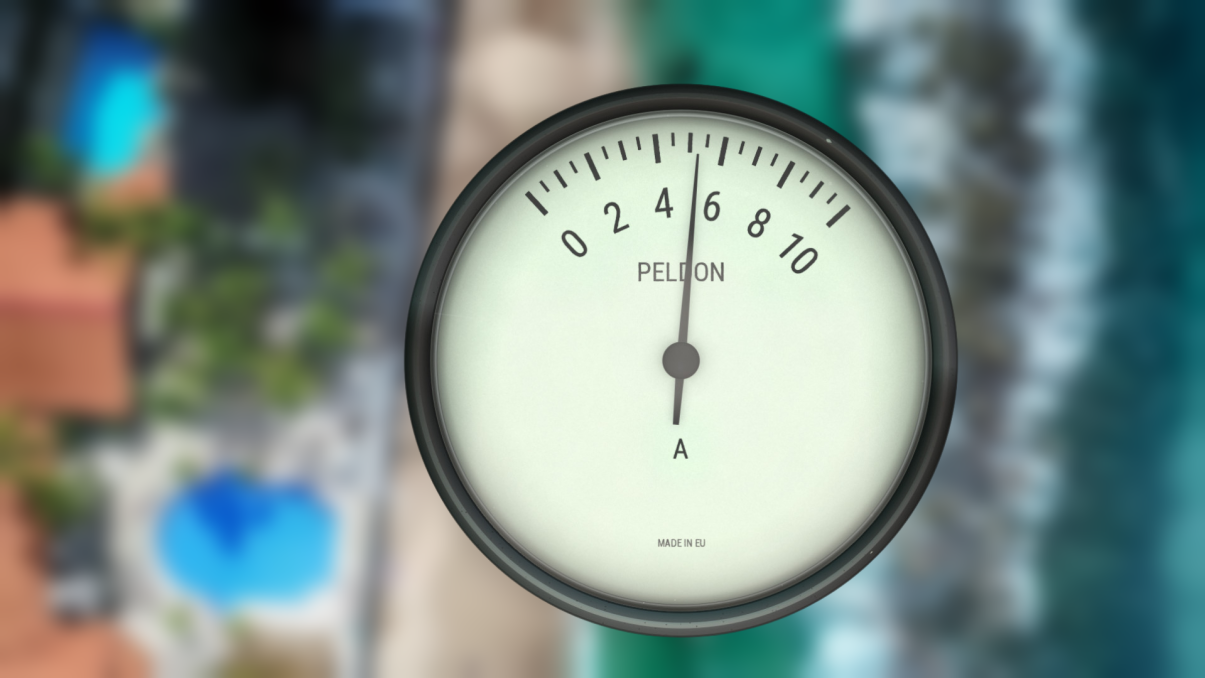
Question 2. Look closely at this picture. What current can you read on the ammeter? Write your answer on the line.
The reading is 5.25 A
